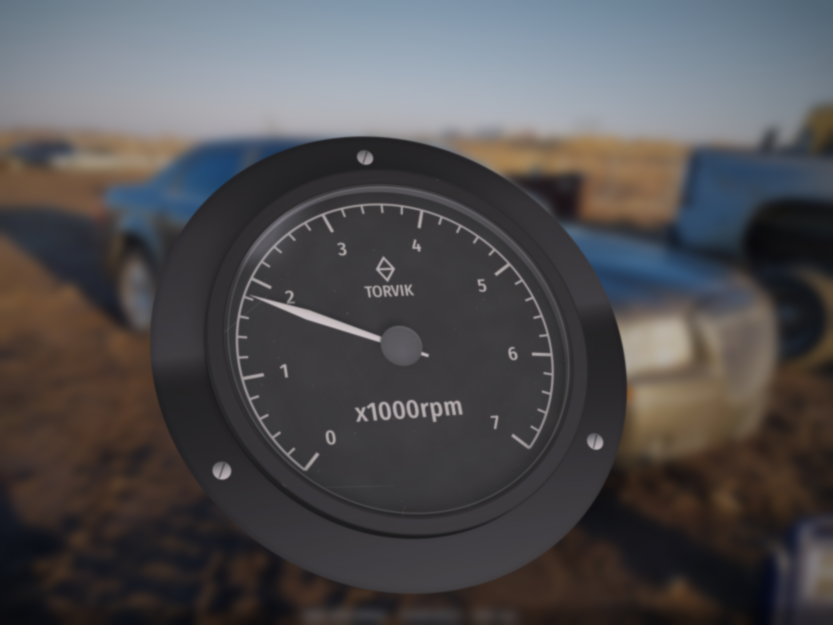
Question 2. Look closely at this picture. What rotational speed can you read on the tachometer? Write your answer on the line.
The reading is 1800 rpm
